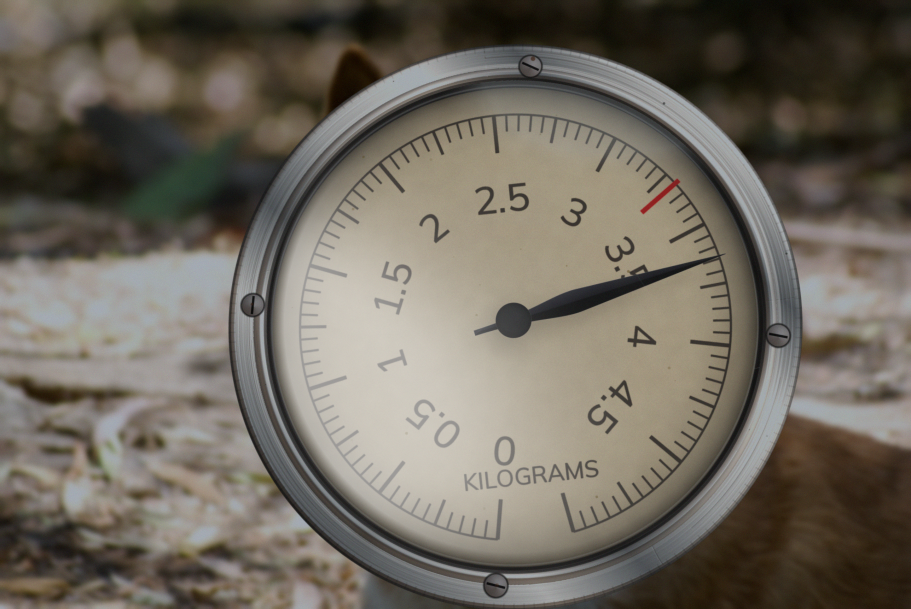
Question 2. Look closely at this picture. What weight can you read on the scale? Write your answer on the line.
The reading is 3.65 kg
